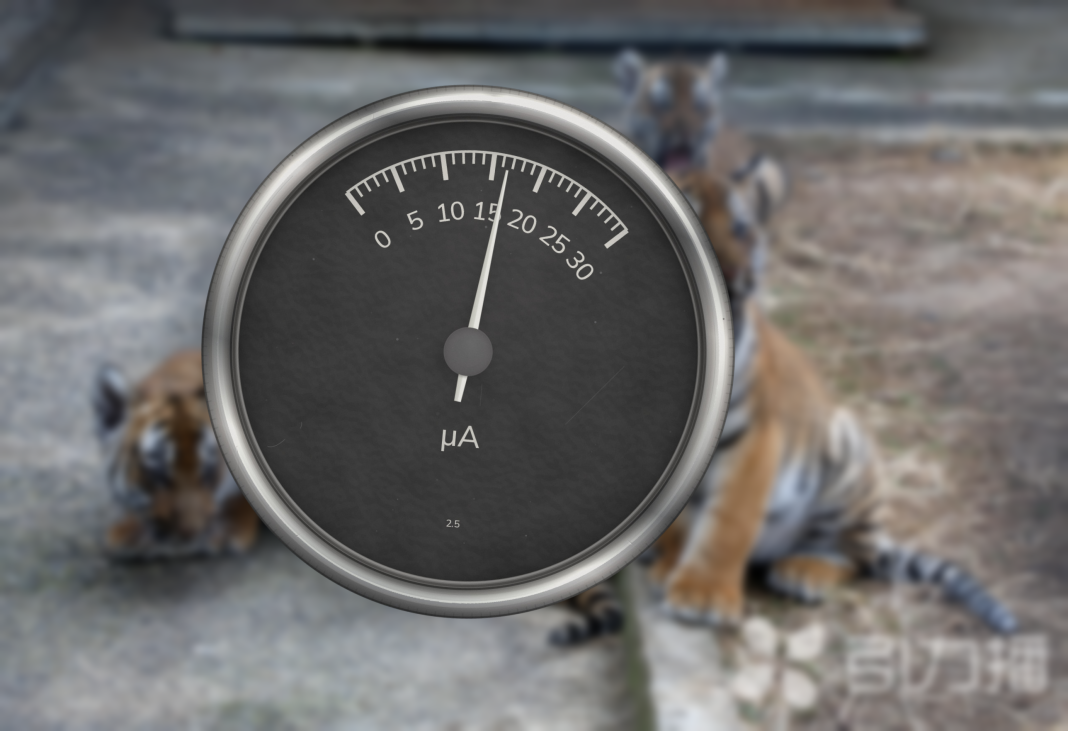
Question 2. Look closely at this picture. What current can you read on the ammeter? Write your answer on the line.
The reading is 16.5 µA
